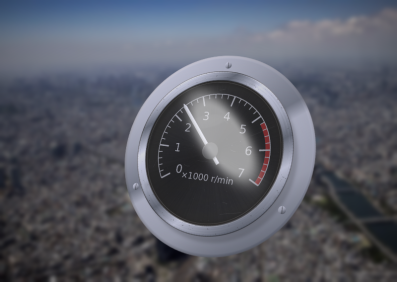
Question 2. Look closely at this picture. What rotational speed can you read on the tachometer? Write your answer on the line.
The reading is 2400 rpm
